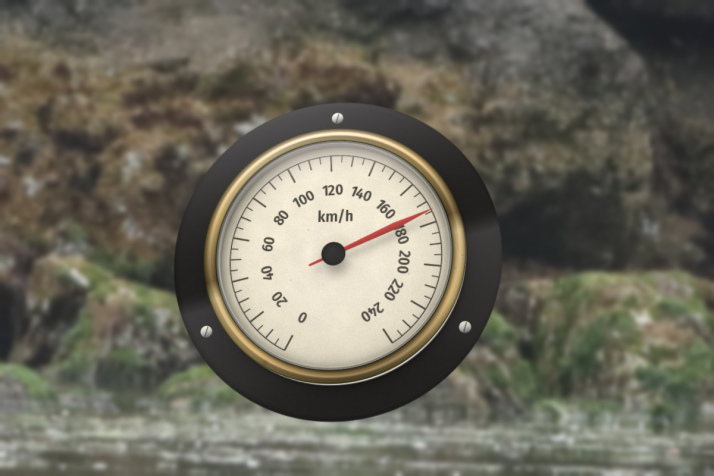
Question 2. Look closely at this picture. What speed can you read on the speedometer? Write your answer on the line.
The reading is 175 km/h
